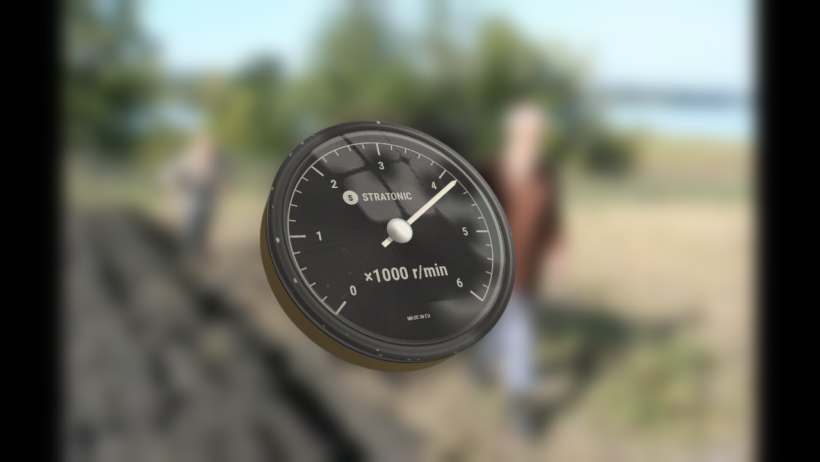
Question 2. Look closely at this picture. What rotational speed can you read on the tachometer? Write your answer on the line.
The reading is 4200 rpm
